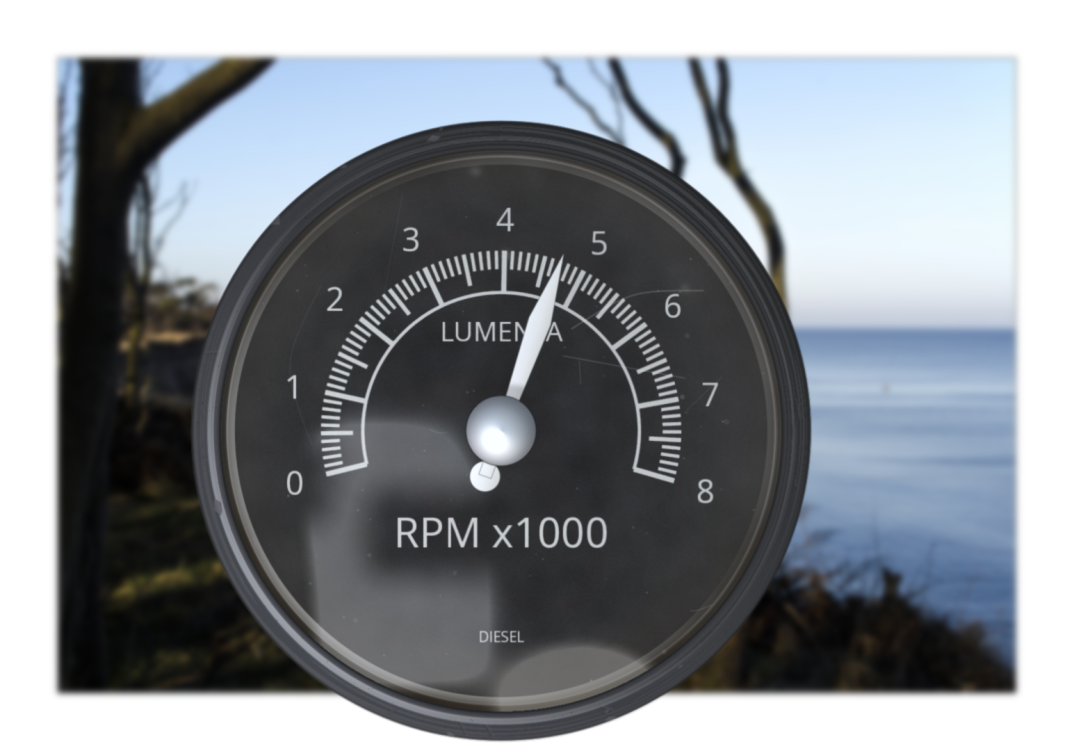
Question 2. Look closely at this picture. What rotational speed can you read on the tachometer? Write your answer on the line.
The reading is 4700 rpm
